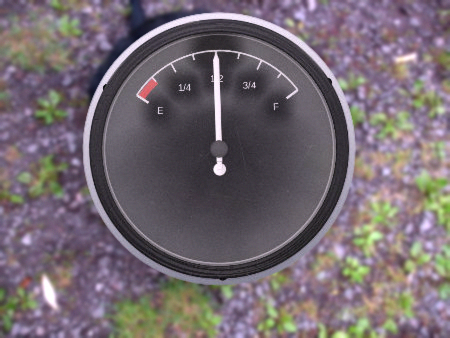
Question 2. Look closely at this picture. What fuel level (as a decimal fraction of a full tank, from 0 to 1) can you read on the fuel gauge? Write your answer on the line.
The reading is 0.5
